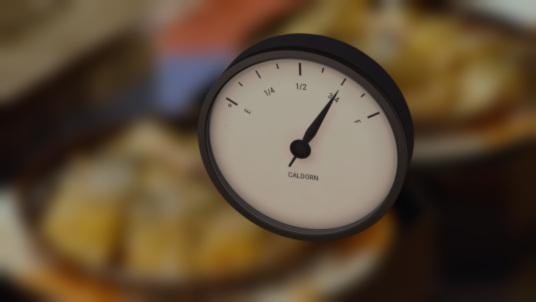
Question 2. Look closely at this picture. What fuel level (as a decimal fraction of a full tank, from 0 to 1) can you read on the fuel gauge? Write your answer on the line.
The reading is 0.75
